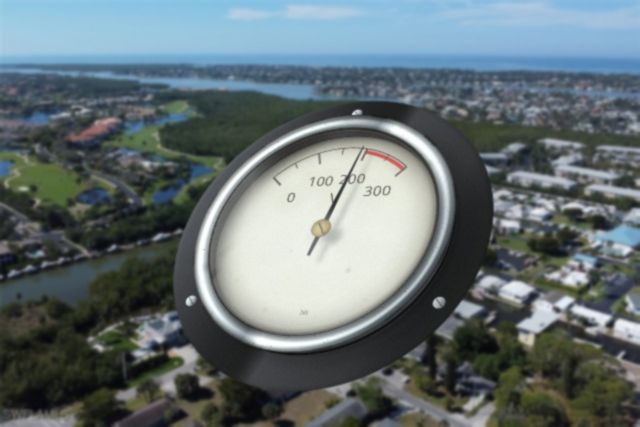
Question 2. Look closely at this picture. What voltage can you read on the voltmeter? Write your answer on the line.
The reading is 200 V
